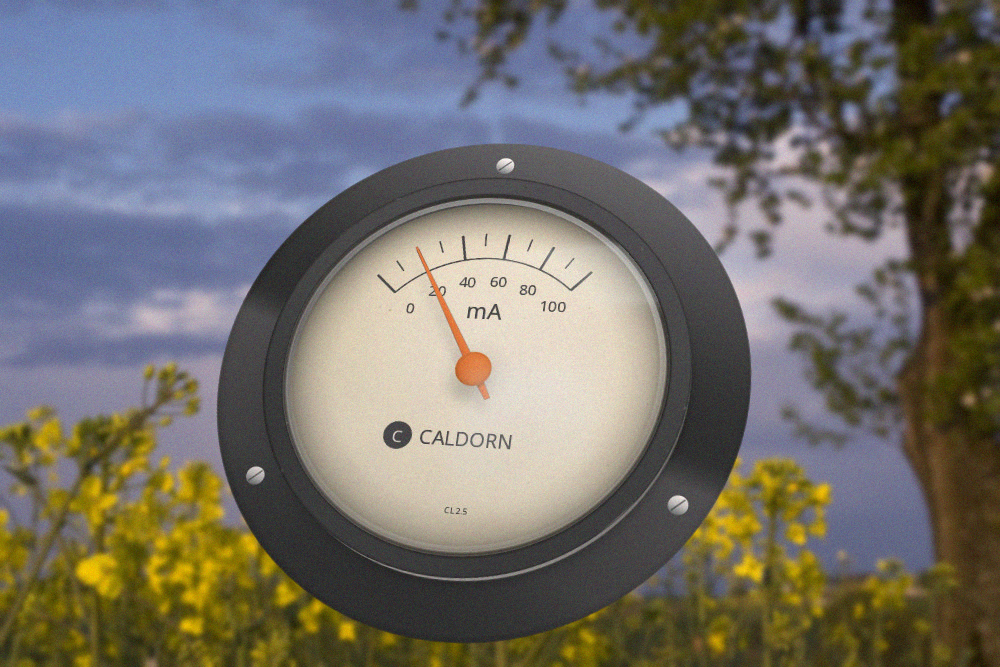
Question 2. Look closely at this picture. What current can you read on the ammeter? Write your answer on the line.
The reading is 20 mA
